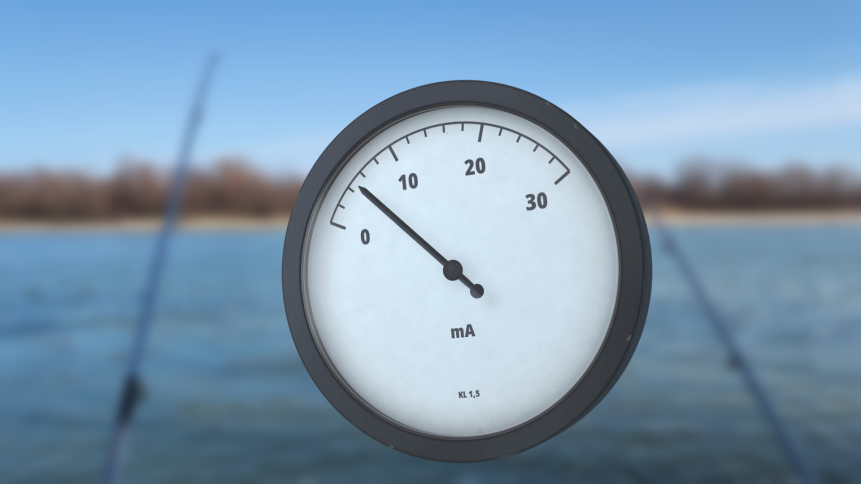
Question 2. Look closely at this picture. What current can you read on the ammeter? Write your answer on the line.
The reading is 5 mA
